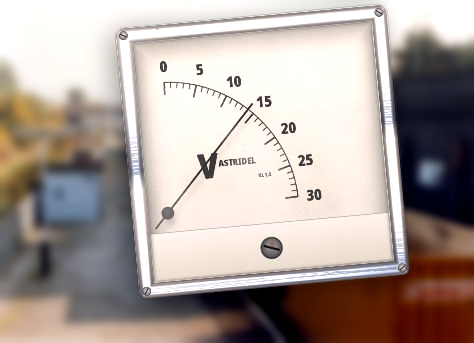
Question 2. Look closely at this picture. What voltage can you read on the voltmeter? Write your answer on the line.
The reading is 14 V
